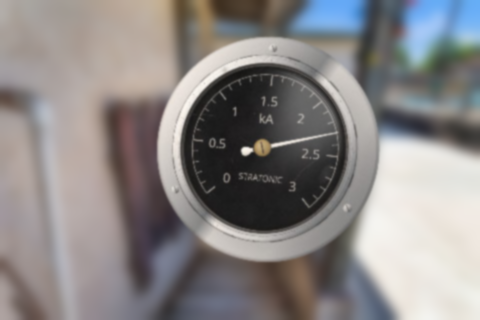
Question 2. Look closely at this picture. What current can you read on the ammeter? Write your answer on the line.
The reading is 2.3 kA
